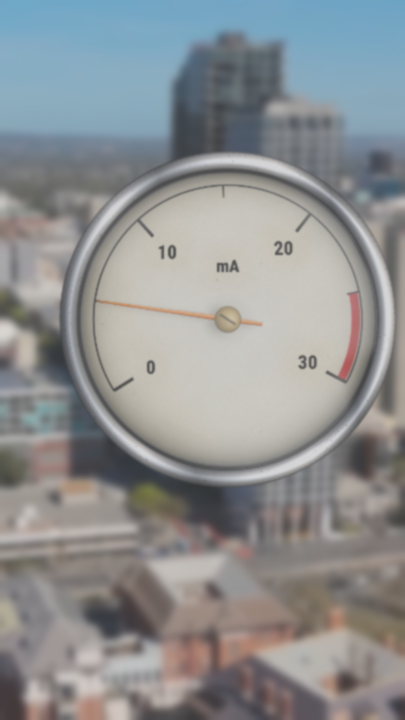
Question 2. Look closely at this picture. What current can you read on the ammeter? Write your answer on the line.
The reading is 5 mA
